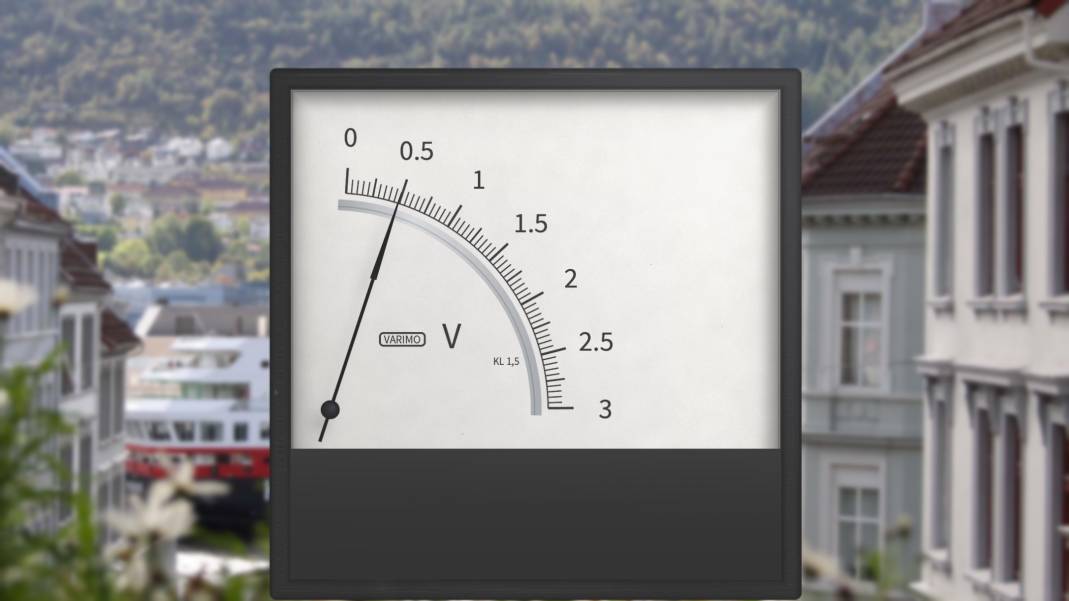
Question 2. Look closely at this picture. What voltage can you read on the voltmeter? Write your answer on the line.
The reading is 0.5 V
